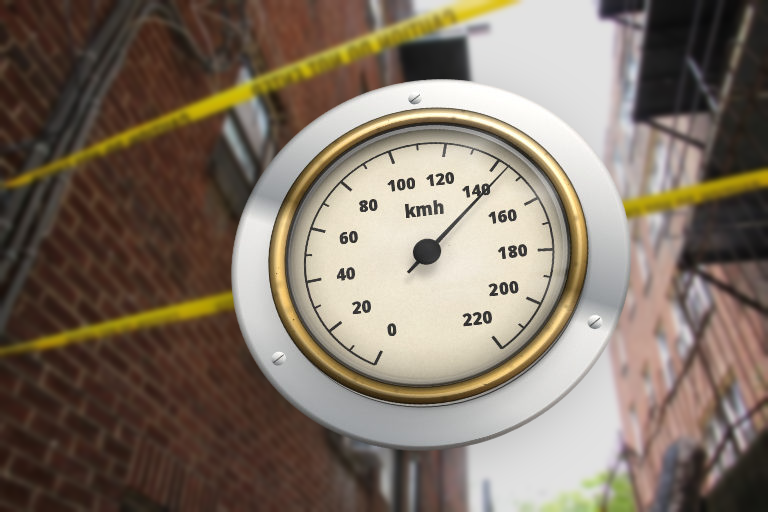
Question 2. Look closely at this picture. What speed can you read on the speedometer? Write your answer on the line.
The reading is 145 km/h
